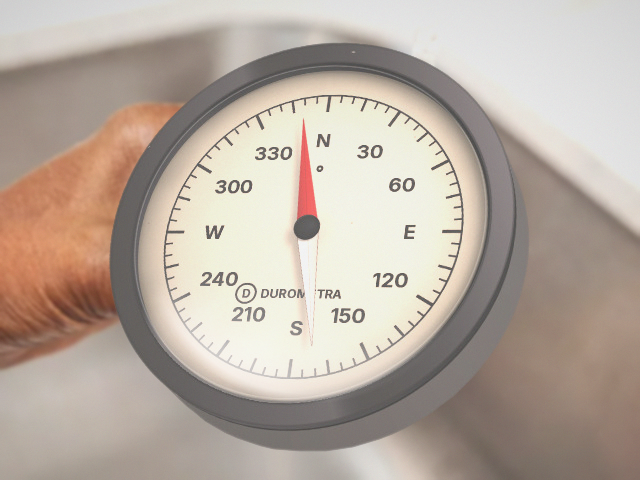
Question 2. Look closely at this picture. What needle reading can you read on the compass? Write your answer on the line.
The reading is 350 °
